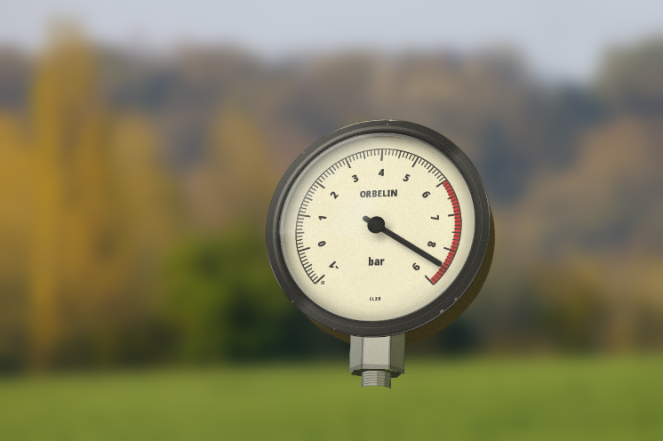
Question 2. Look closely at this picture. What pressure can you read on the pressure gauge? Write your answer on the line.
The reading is 8.5 bar
